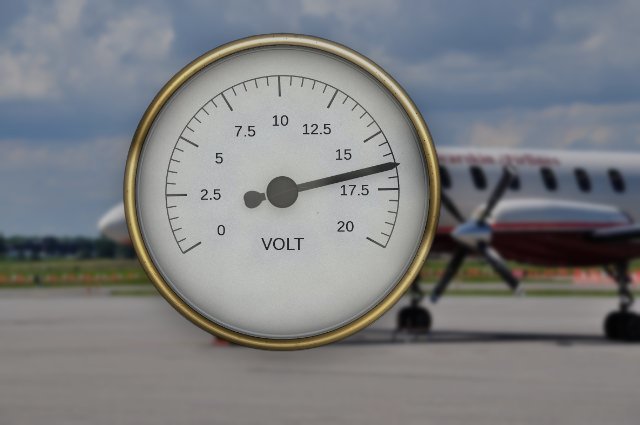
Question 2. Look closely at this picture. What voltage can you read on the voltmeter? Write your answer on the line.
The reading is 16.5 V
